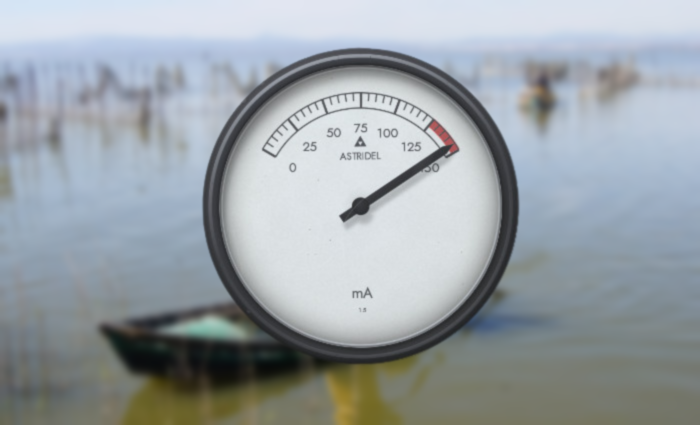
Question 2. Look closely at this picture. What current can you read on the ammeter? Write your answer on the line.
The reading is 145 mA
